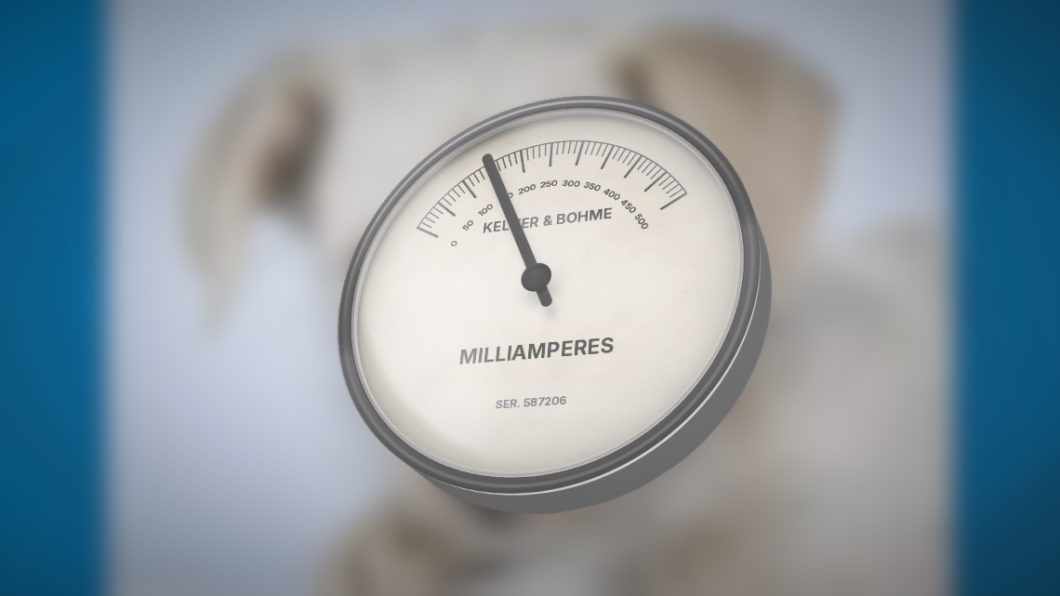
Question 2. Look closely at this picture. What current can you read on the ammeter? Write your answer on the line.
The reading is 150 mA
